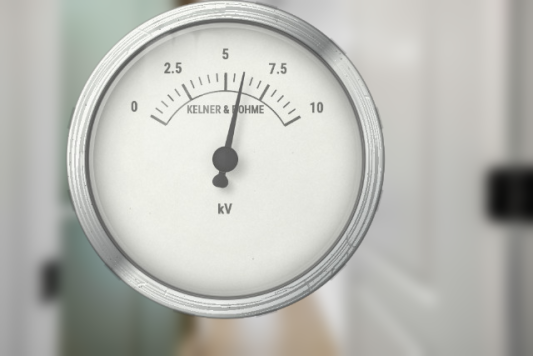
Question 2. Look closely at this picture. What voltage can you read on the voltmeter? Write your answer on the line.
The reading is 6 kV
